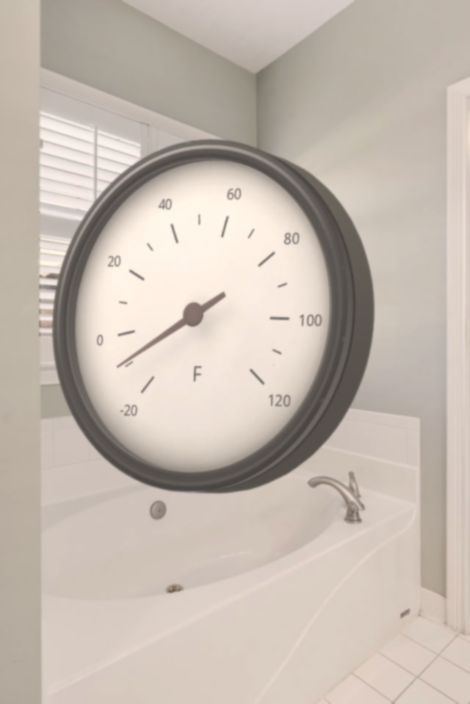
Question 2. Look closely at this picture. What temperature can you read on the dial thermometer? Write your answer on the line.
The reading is -10 °F
